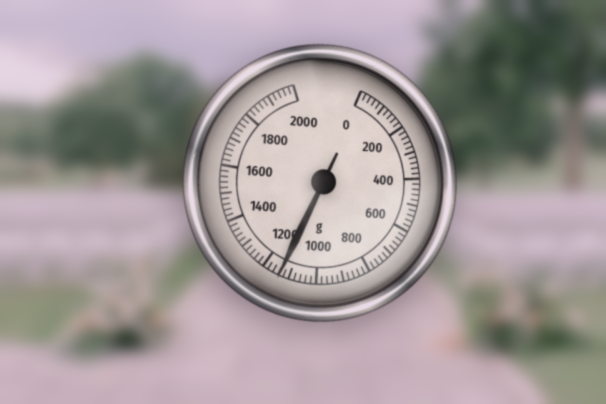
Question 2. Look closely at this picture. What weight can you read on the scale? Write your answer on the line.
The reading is 1140 g
